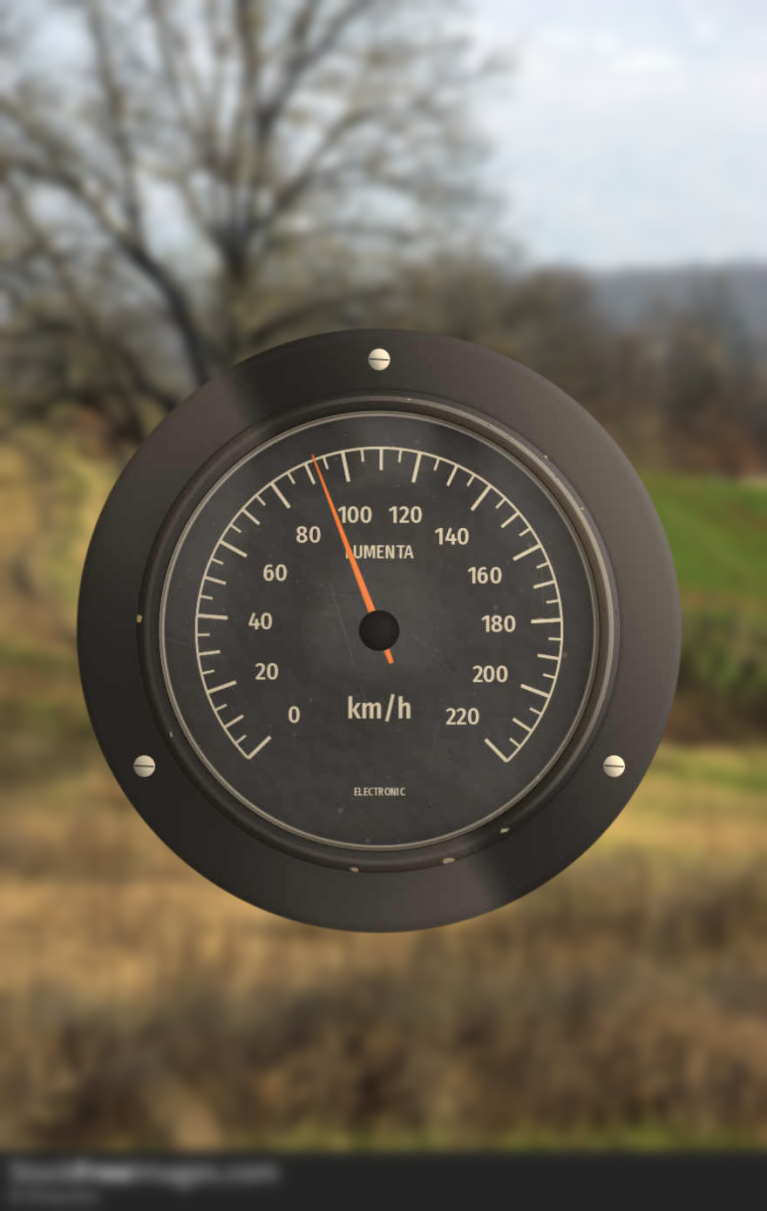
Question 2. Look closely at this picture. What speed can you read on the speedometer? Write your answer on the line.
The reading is 92.5 km/h
